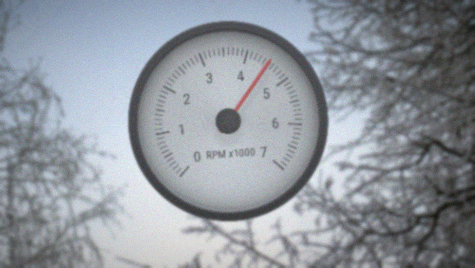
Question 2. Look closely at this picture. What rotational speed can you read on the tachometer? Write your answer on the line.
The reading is 4500 rpm
